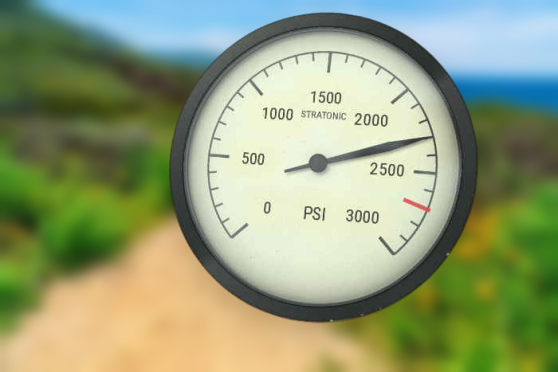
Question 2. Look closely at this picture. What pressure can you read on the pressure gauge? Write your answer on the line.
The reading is 2300 psi
